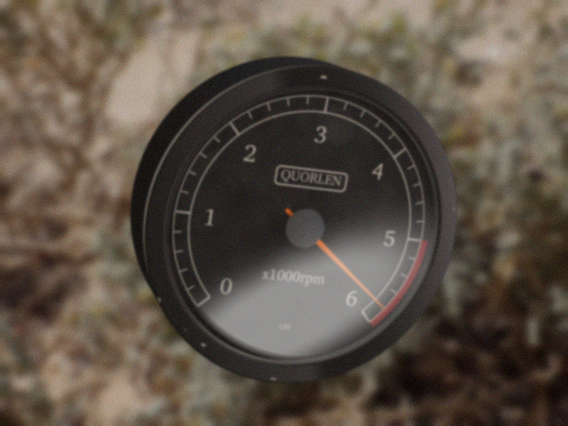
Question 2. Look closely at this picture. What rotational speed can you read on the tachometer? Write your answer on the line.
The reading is 5800 rpm
